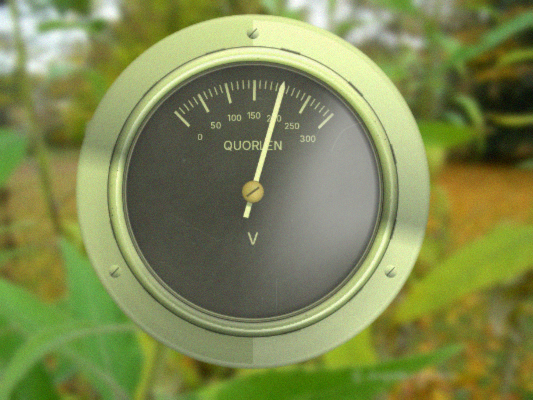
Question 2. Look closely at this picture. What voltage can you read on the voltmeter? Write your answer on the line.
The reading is 200 V
